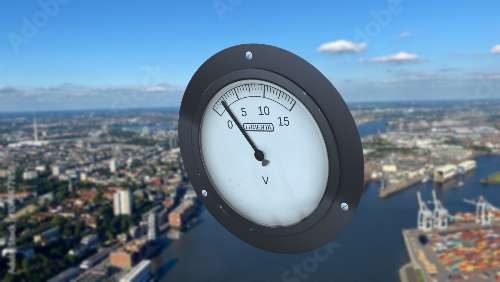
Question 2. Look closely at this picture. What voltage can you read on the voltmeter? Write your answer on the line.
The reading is 2.5 V
